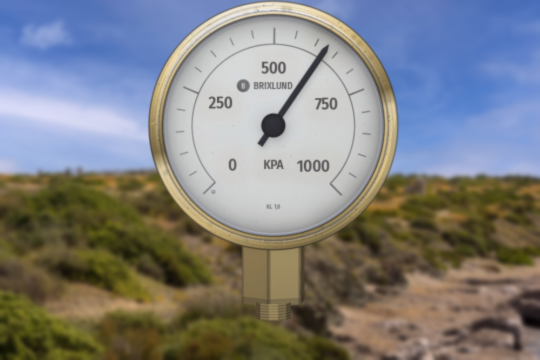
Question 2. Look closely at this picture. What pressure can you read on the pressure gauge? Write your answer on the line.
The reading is 625 kPa
